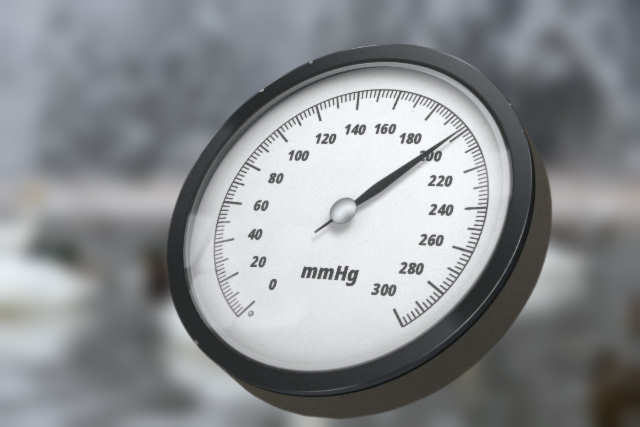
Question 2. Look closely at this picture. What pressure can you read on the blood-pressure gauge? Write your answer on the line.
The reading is 200 mmHg
